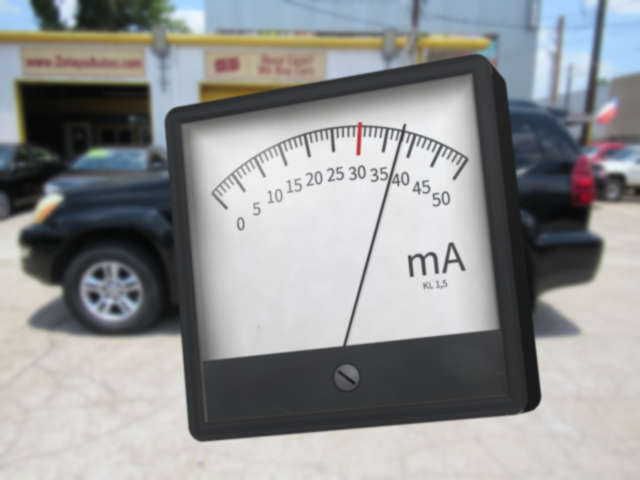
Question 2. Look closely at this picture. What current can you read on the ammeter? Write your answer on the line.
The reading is 38 mA
